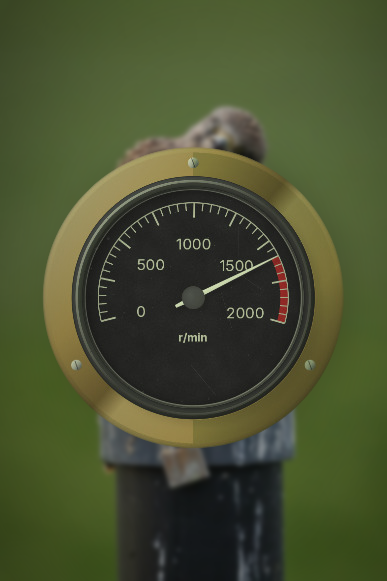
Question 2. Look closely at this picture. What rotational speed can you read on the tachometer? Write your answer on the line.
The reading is 1600 rpm
